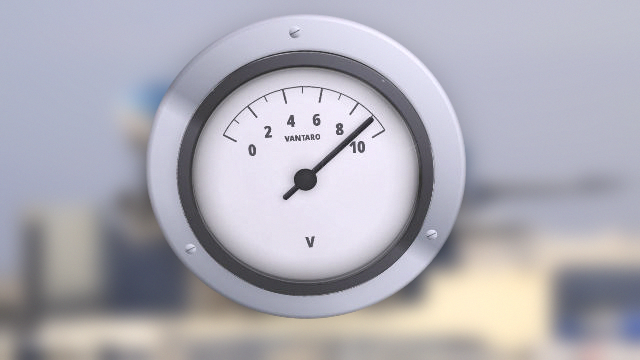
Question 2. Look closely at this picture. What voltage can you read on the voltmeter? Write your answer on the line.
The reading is 9 V
